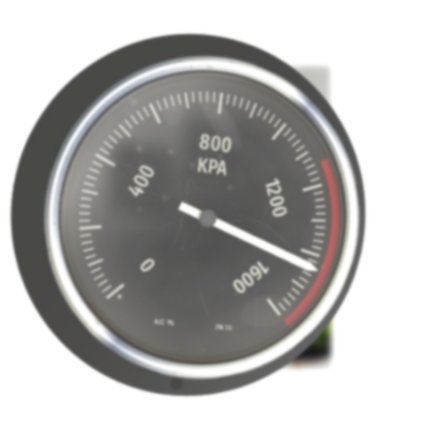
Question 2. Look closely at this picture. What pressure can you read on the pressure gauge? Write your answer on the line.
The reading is 1440 kPa
